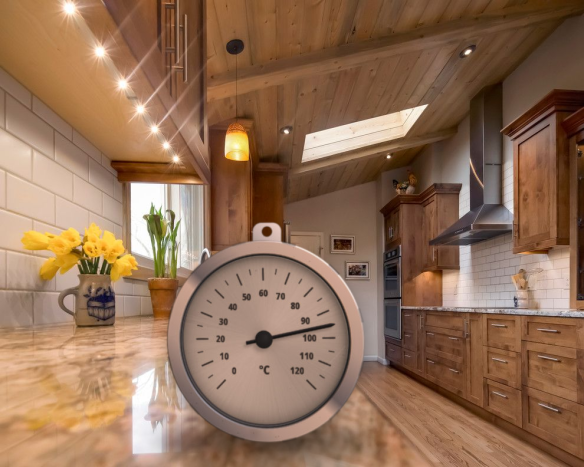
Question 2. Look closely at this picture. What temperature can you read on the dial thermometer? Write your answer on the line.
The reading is 95 °C
